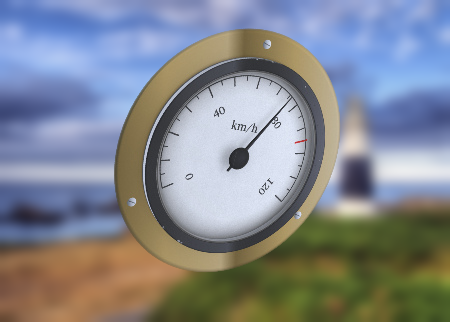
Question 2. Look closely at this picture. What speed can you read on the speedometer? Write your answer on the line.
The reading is 75 km/h
